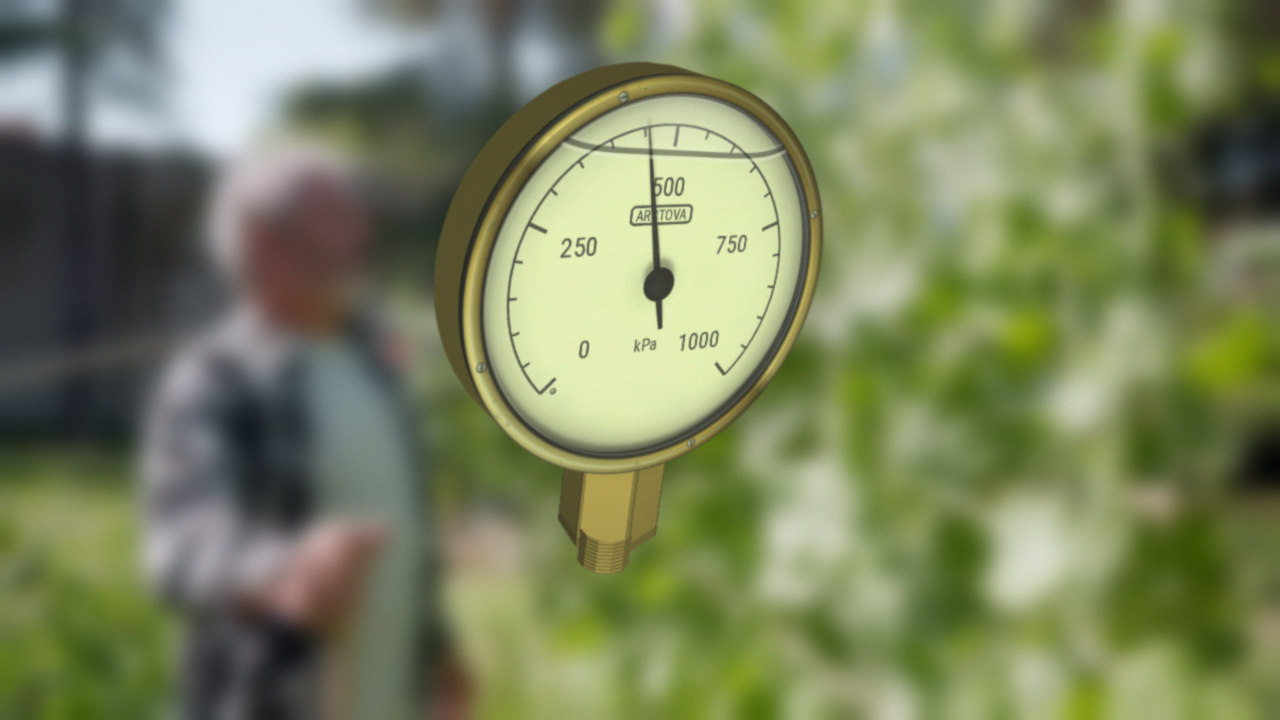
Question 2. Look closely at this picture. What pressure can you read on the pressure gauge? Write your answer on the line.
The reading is 450 kPa
